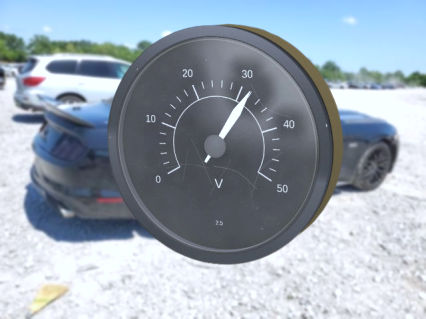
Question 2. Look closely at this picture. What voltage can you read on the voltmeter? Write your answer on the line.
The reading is 32 V
